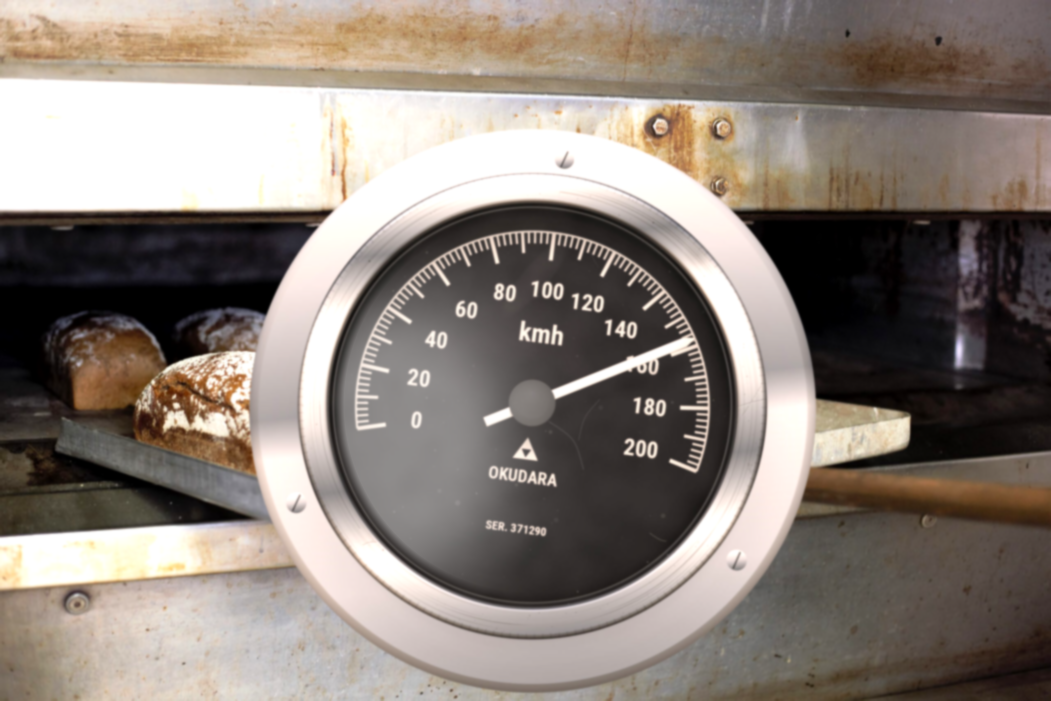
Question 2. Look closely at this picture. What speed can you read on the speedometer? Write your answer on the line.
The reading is 158 km/h
